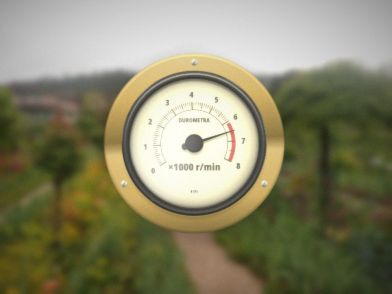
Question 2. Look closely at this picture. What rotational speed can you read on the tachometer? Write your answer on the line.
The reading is 6500 rpm
